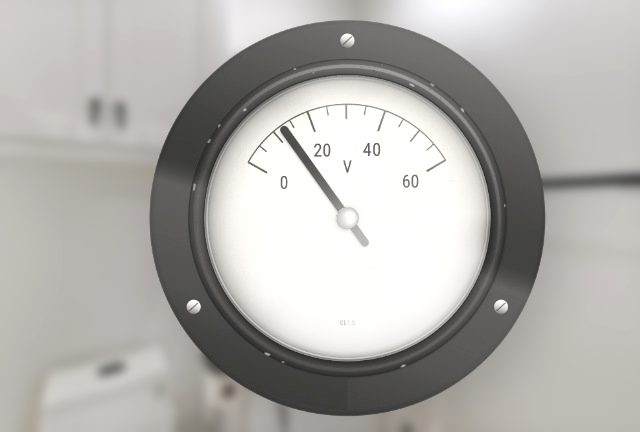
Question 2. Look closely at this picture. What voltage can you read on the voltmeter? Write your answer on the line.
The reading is 12.5 V
